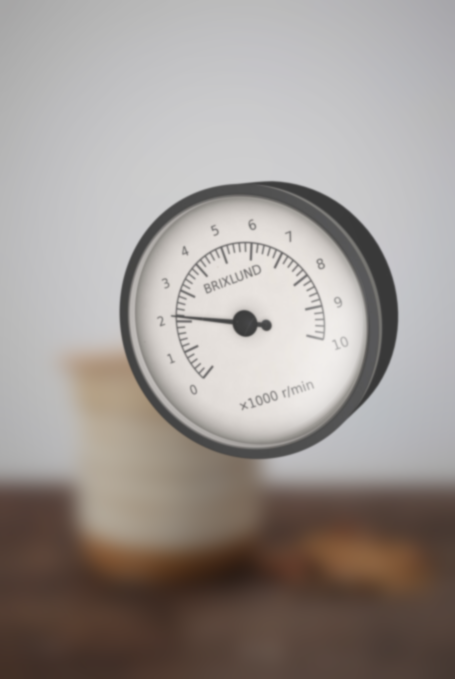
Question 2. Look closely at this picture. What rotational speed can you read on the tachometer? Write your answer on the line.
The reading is 2200 rpm
